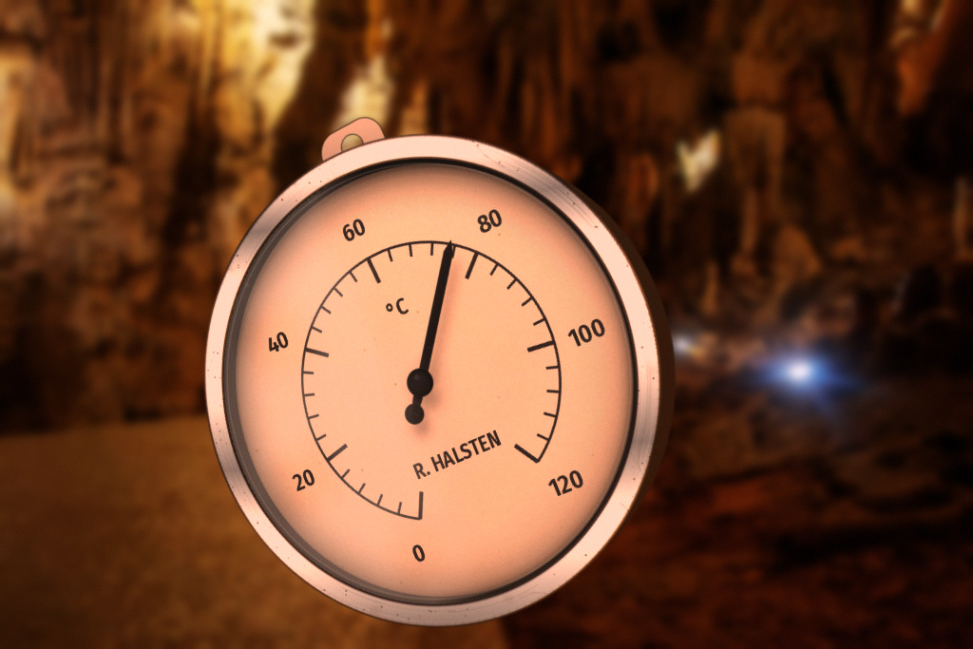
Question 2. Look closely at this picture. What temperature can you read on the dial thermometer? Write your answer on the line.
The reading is 76 °C
